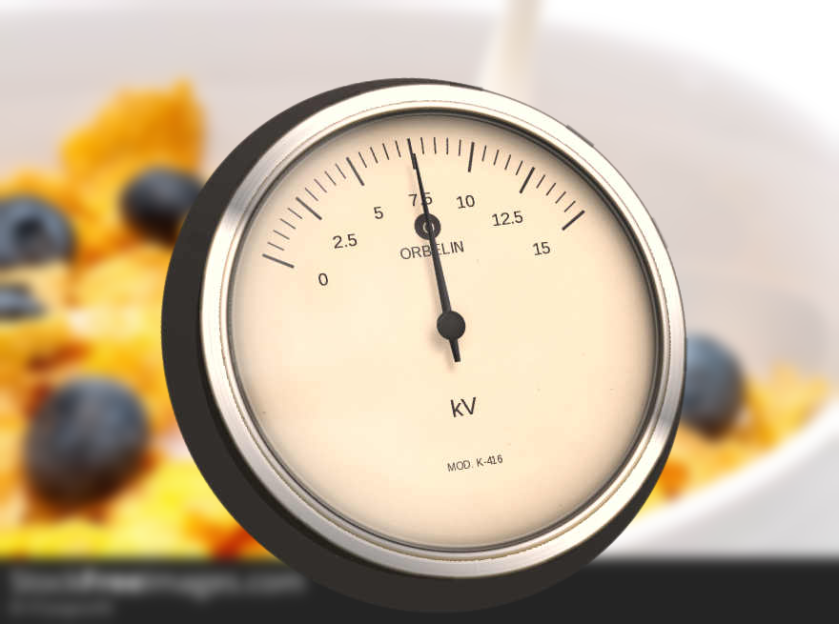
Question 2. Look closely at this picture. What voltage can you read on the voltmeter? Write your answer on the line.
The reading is 7.5 kV
